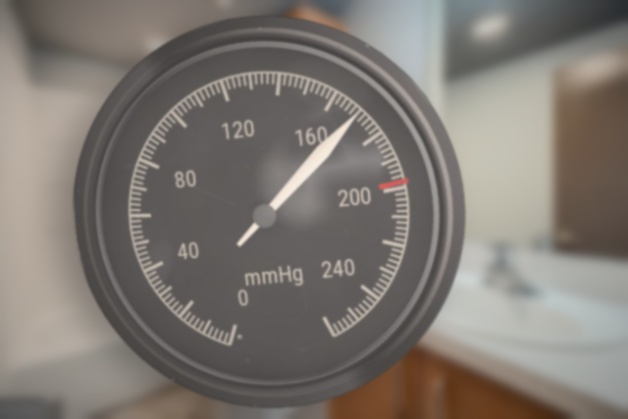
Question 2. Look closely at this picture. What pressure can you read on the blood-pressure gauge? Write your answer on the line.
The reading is 170 mmHg
